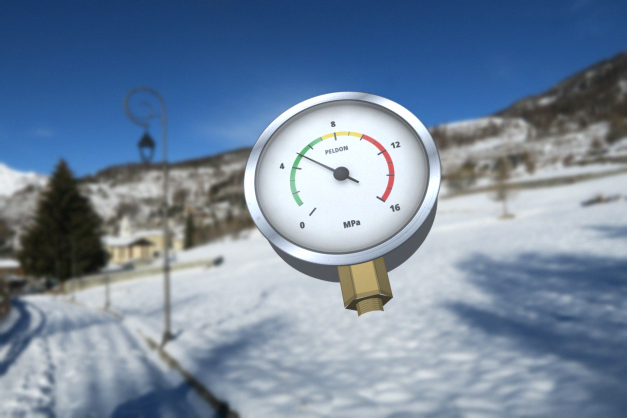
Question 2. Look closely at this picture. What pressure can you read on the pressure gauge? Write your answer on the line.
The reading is 5 MPa
